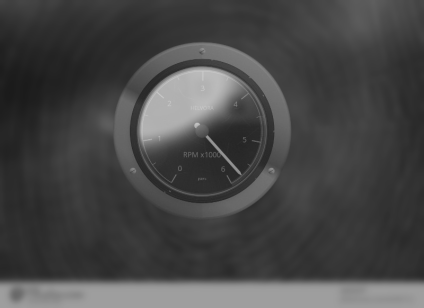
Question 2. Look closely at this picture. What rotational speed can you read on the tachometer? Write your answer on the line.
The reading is 5750 rpm
